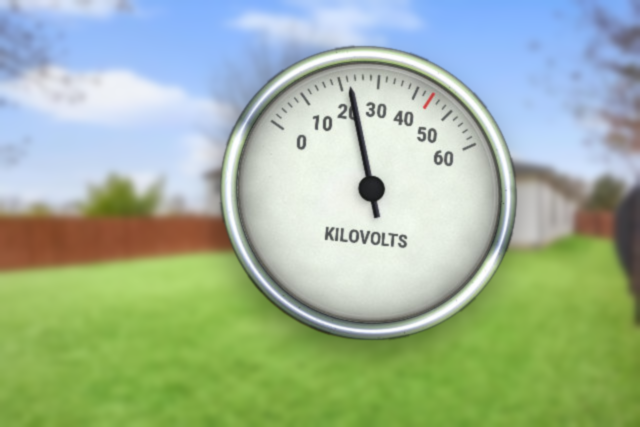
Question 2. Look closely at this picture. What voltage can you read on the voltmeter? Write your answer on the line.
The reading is 22 kV
